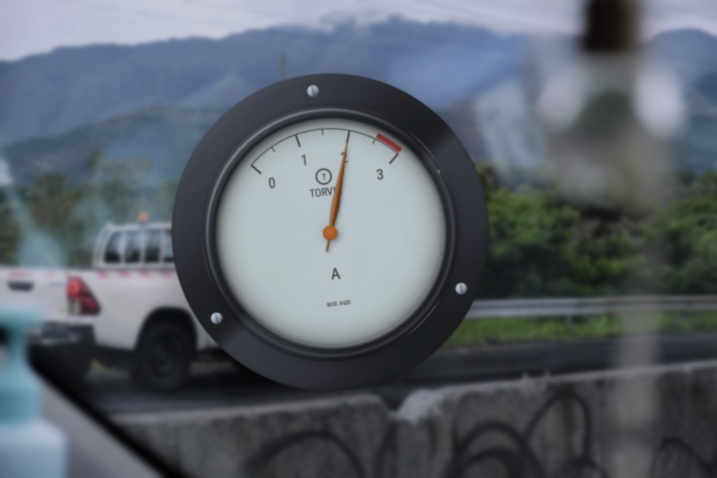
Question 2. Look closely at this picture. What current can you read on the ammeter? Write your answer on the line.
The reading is 2 A
